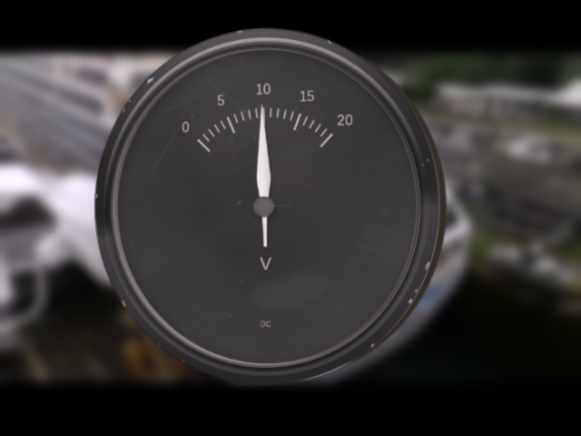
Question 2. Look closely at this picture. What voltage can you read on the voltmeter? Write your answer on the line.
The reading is 10 V
